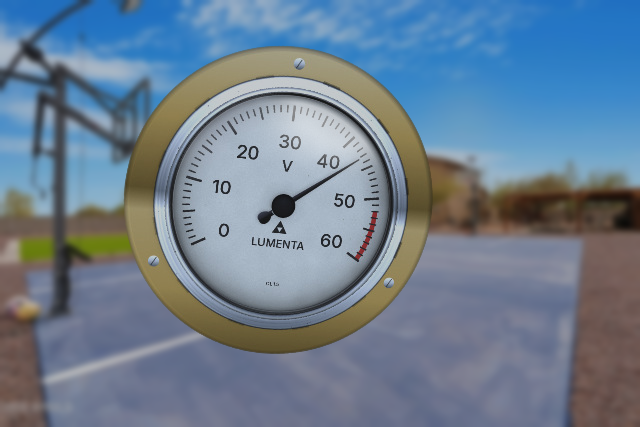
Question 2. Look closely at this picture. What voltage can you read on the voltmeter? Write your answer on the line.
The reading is 43 V
